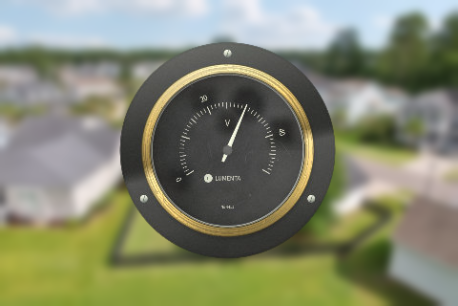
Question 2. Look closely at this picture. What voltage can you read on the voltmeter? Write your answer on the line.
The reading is 30 V
